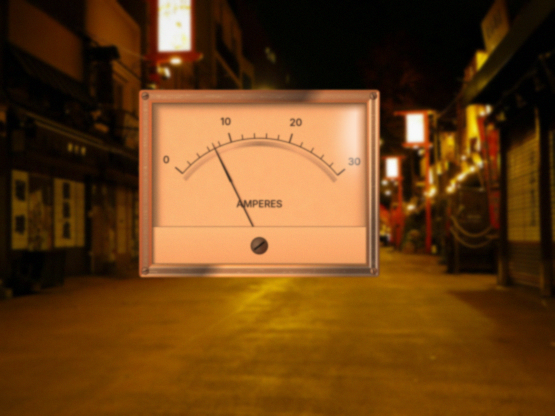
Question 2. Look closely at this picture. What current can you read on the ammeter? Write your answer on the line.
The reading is 7 A
